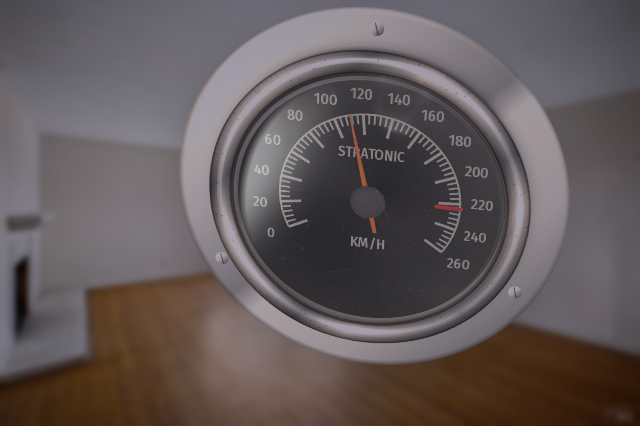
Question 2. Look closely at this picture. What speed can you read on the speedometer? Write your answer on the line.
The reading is 112 km/h
